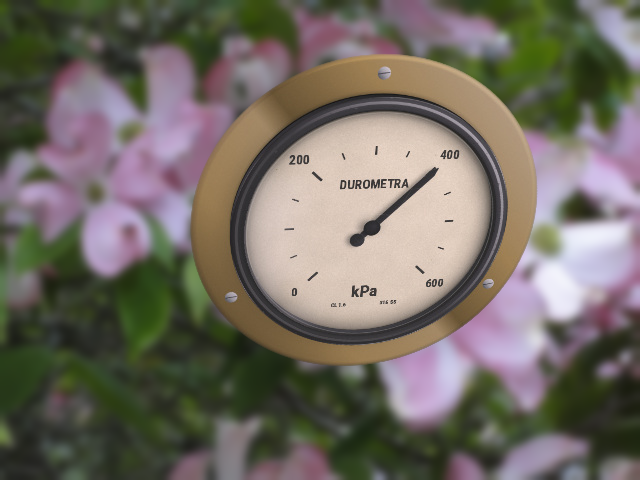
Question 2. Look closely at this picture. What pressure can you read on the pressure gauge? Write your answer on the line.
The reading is 400 kPa
